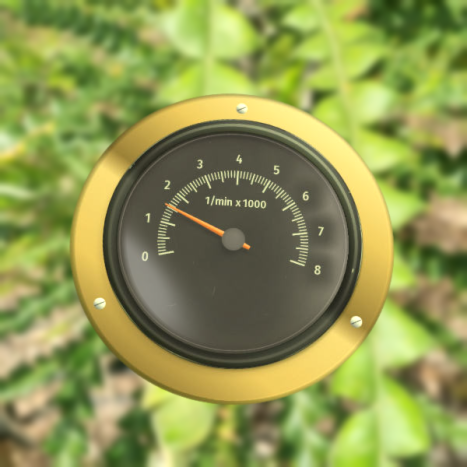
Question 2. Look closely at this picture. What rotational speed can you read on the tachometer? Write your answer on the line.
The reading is 1500 rpm
